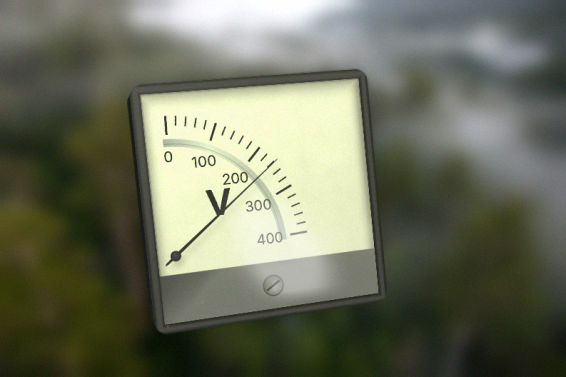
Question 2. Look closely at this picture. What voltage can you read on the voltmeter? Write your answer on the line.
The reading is 240 V
